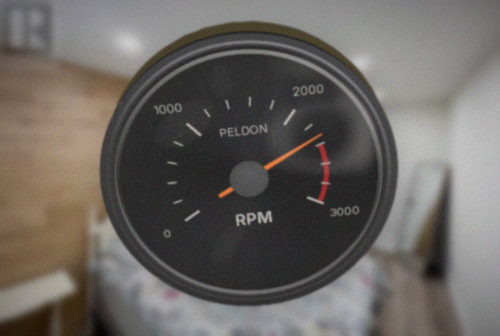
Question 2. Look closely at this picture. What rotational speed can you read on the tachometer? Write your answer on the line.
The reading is 2300 rpm
